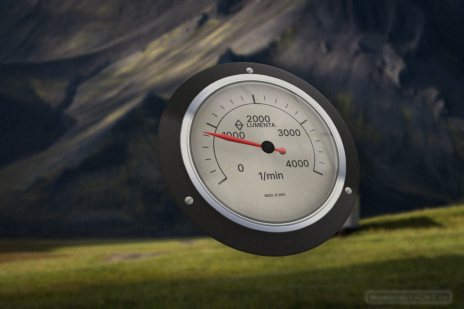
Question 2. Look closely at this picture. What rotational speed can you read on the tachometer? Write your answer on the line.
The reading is 800 rpm
